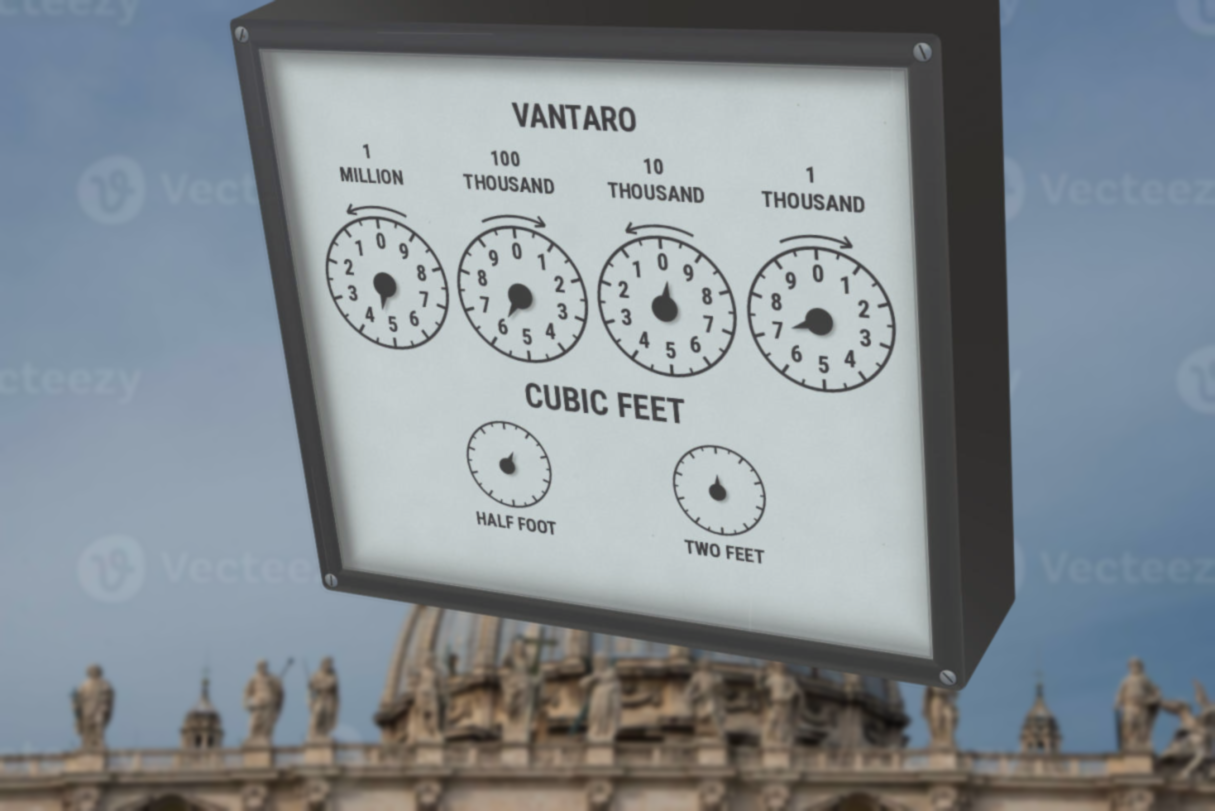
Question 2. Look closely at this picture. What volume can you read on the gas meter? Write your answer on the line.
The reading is 459700 ft³
